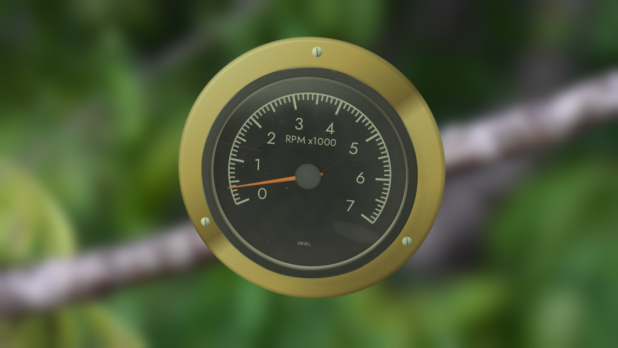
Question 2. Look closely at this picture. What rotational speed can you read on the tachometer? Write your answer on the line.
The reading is 400 rpm
